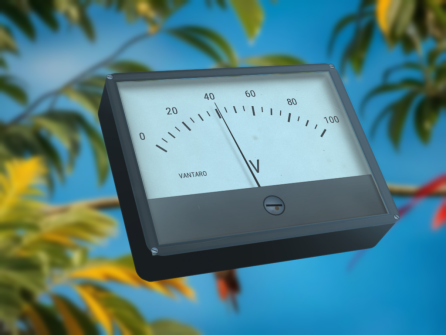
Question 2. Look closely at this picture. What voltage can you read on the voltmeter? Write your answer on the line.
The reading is 40 V
